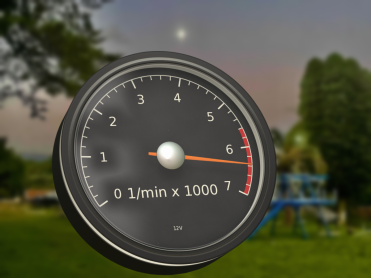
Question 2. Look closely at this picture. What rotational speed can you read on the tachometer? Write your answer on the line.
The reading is 6400 rpm
